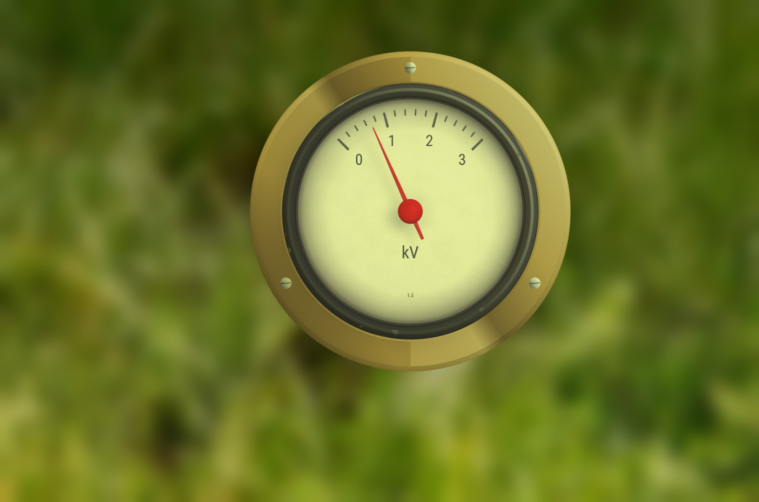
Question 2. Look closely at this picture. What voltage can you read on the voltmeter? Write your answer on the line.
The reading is 0.7 kV
